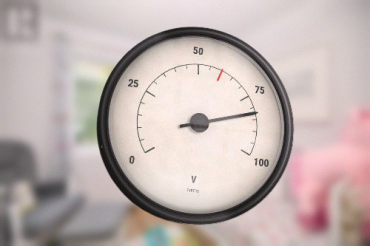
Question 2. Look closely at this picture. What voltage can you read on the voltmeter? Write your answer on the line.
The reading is 82.5 V
